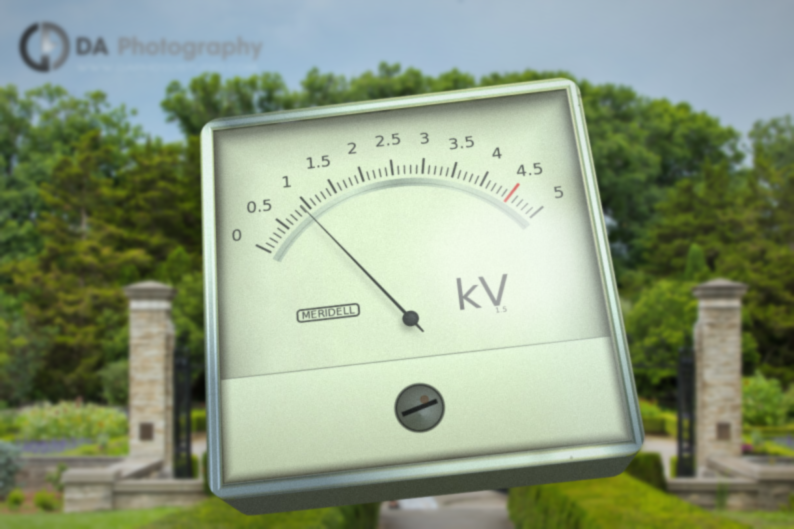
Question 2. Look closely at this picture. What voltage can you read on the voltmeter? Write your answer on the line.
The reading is 0.9 kV
